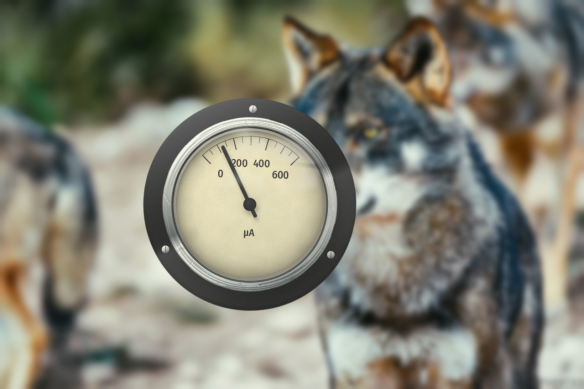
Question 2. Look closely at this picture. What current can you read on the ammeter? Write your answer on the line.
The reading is 125 µA
